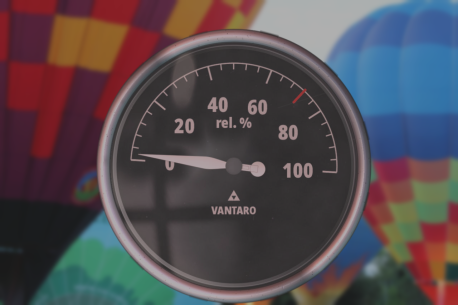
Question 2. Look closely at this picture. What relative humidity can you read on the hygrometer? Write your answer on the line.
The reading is 2 %
